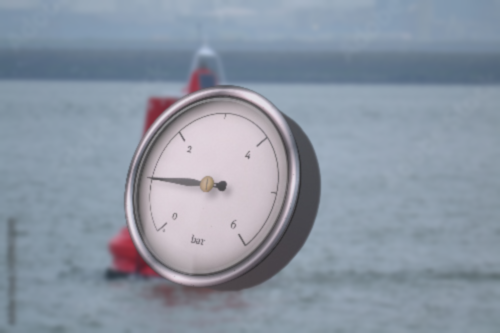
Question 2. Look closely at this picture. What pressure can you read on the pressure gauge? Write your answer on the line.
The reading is 1 bar
